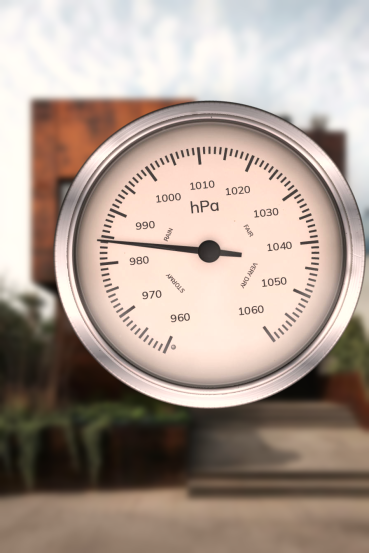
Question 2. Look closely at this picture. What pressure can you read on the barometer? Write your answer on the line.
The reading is 984 hPa
